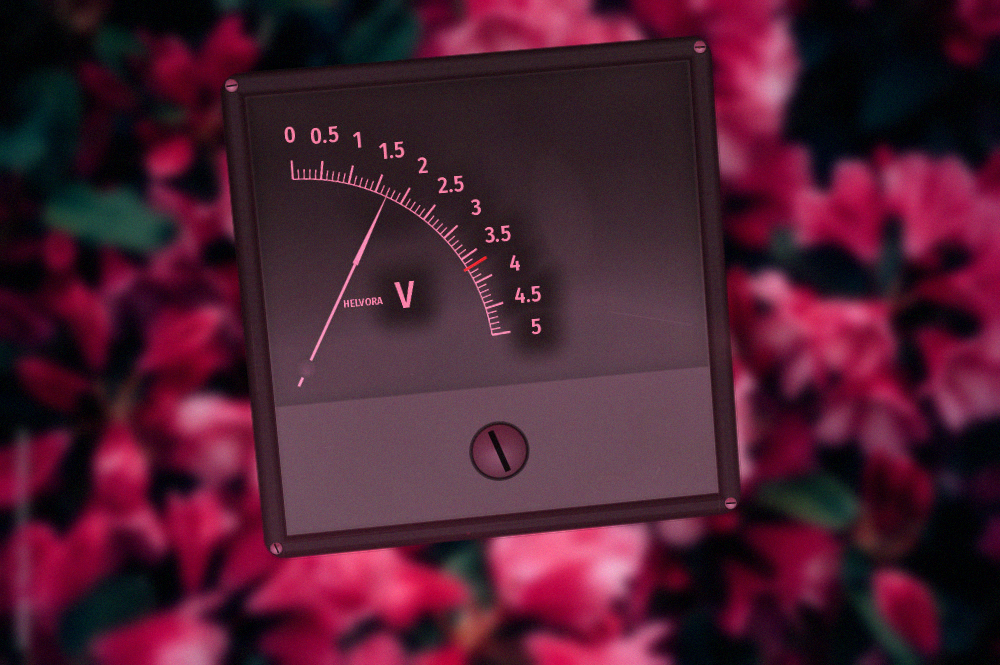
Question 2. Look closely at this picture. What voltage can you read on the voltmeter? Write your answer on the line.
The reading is 1.7 V
